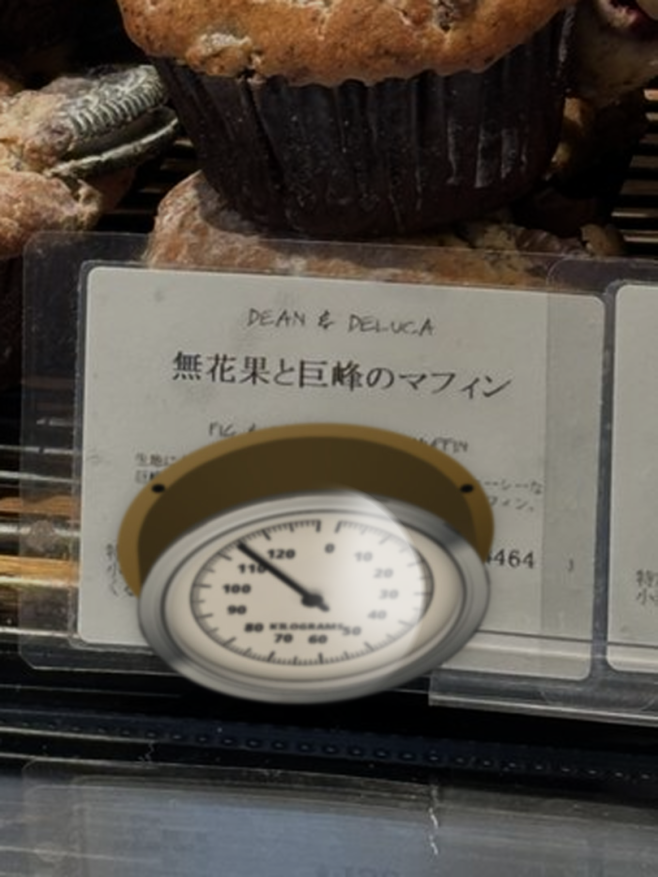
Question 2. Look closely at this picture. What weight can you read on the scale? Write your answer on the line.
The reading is 115 kg
